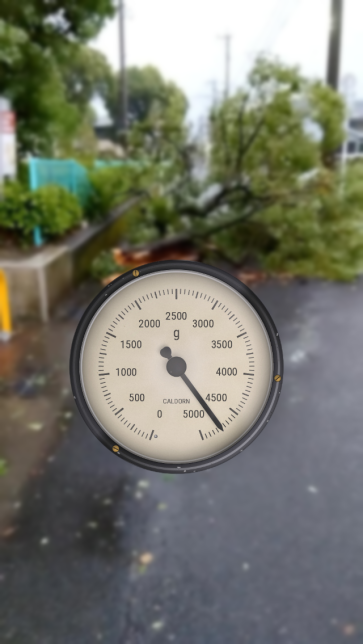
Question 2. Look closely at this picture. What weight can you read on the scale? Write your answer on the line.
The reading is 4750 g
